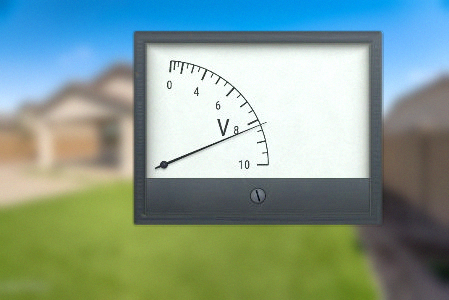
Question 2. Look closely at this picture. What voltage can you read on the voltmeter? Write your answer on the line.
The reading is 8.25 V
